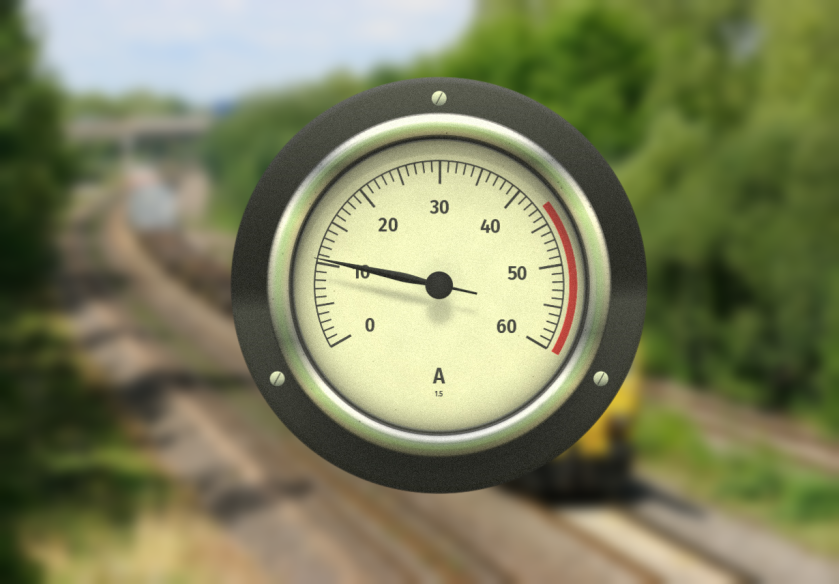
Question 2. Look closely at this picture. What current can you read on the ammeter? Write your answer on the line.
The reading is 10.5 A
